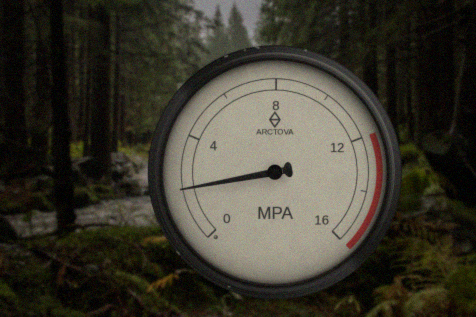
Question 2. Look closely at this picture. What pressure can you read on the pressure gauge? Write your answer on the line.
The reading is 2 MPa
